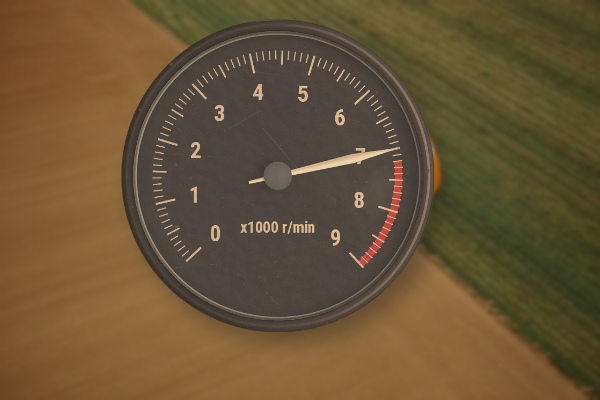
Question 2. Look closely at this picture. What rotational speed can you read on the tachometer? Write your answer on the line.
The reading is 7000 rpm
